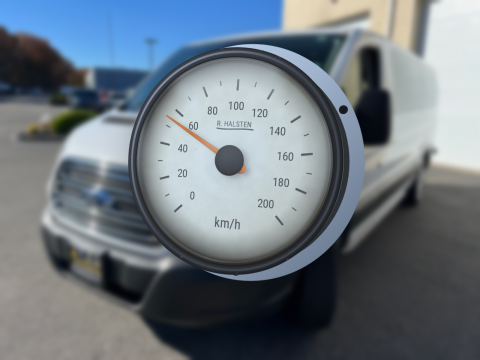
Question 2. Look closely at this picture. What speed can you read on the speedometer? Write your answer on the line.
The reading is 55 km/h
